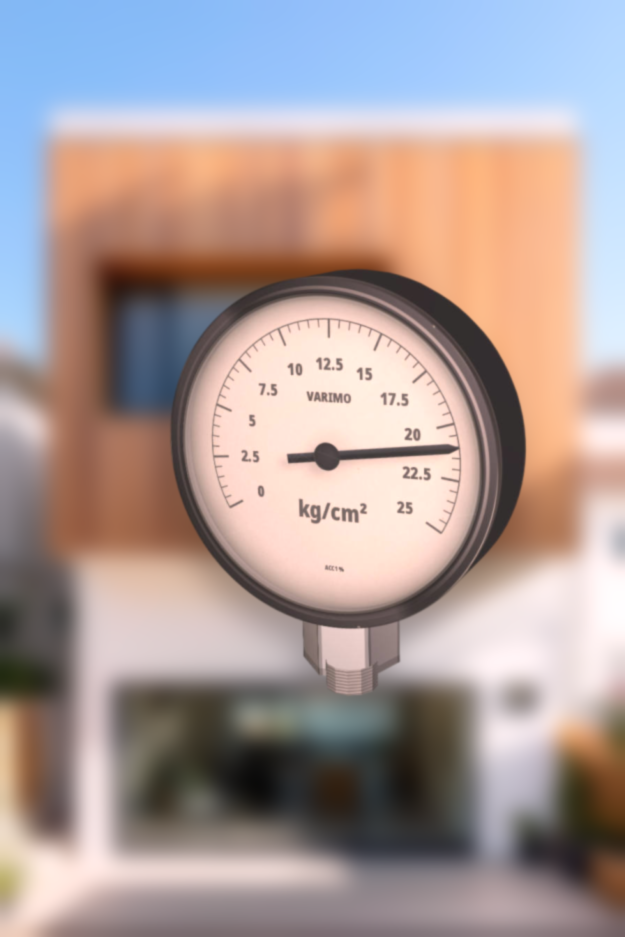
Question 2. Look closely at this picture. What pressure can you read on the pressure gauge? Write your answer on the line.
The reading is 21 kg/cm²
